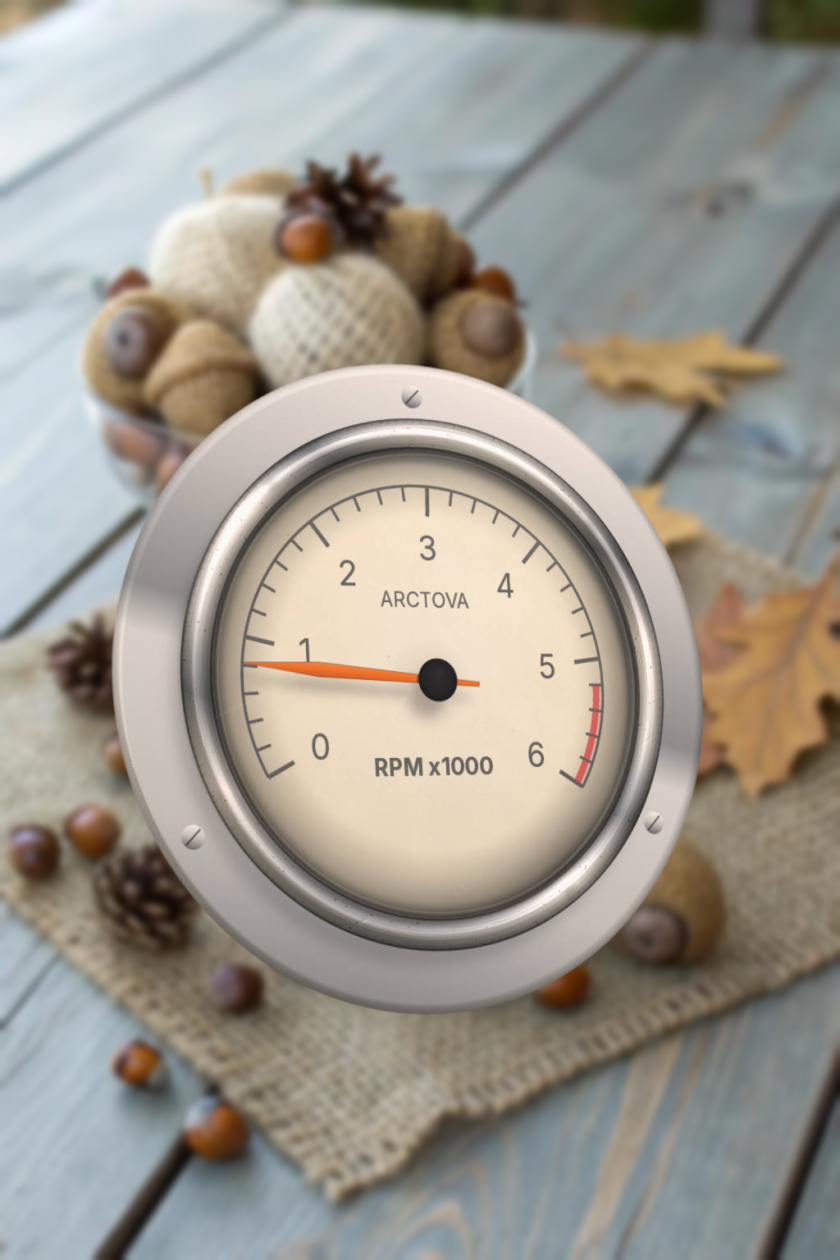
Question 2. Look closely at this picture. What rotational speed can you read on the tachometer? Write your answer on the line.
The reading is 800 rpm
